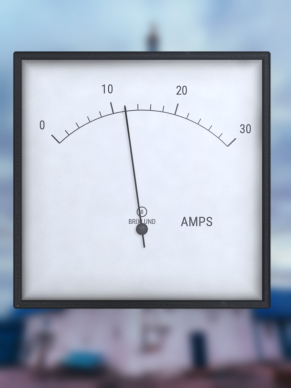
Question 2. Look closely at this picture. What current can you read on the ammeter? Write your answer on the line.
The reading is 12 A
